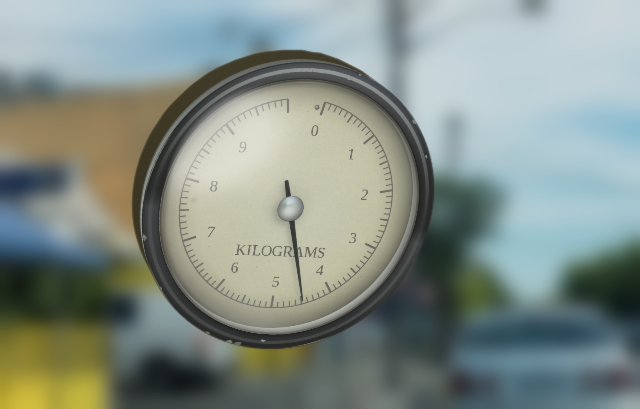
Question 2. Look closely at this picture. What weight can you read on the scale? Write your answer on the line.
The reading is 4.5 kg
